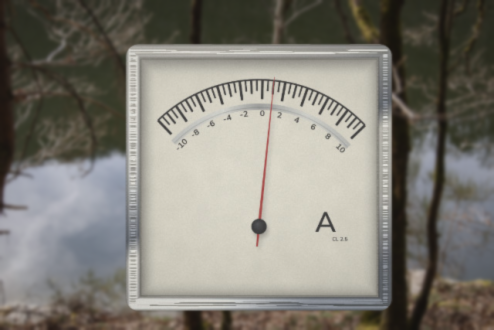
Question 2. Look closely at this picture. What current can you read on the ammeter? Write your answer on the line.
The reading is 1 A
